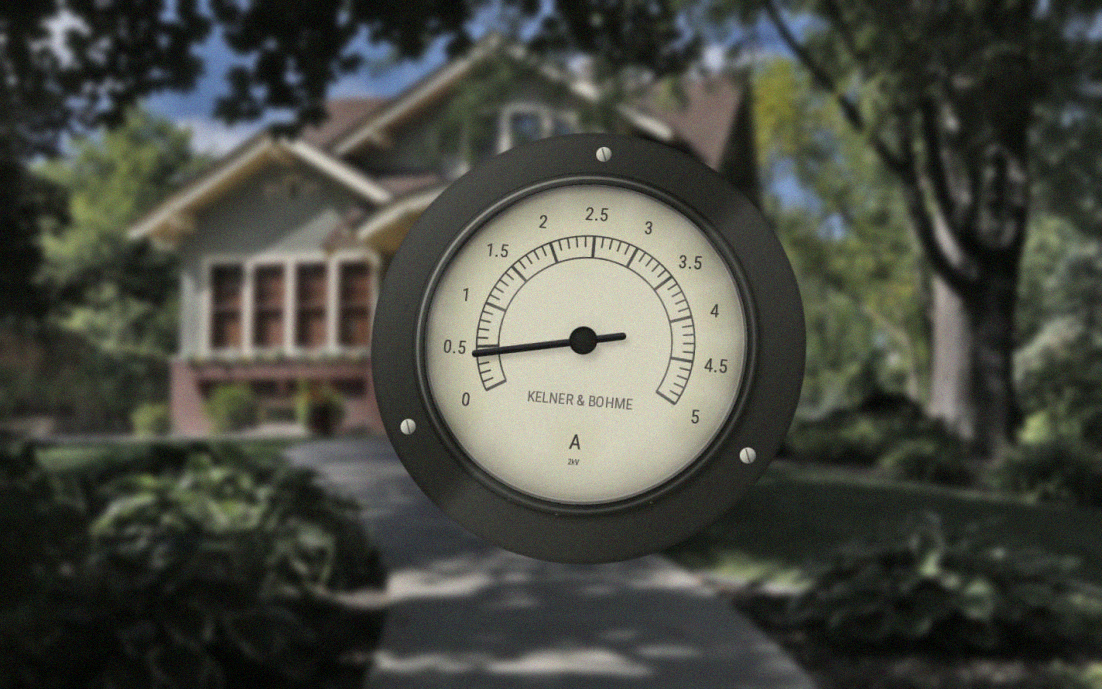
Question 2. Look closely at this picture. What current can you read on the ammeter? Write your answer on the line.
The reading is 0.4 A
